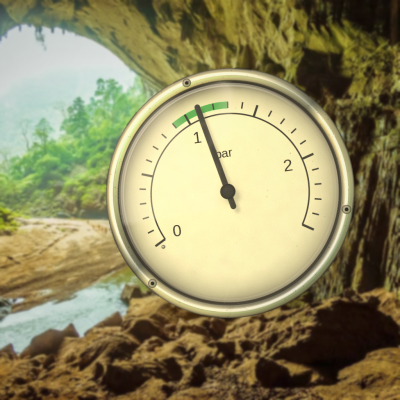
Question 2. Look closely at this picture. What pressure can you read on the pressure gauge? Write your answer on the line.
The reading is 1.1 bar
